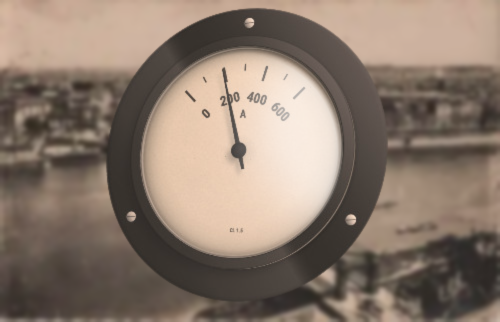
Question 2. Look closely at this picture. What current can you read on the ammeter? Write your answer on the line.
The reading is 200 A
